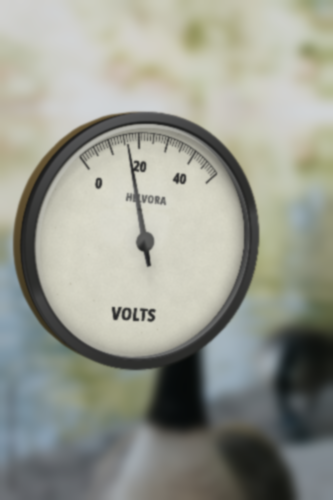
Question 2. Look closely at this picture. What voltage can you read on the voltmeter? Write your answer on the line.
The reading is 15 V
